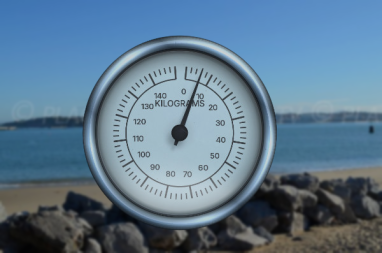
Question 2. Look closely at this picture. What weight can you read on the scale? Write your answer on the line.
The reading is 6 kg
